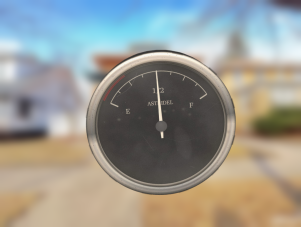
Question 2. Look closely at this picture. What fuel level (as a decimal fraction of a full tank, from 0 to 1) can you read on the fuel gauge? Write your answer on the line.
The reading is 0.5
